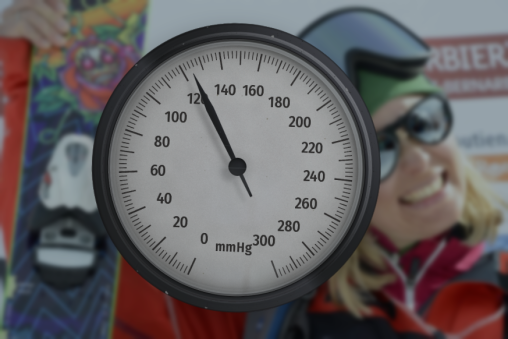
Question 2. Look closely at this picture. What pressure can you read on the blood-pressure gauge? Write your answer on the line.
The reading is 124 mmHg
